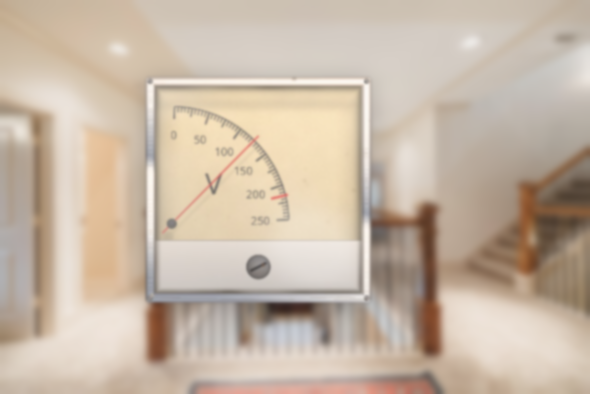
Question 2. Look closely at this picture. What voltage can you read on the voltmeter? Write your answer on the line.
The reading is 125 V
